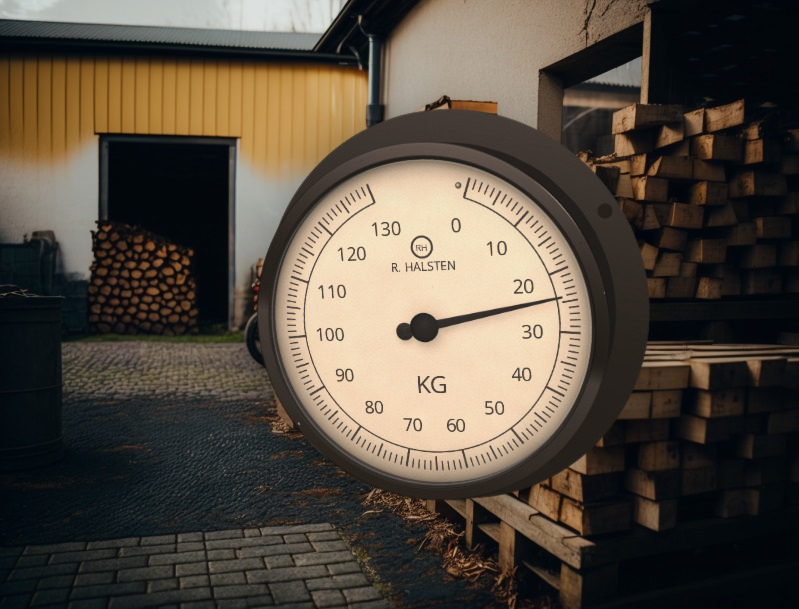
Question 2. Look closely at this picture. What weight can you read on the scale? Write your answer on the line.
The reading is 24 kg
